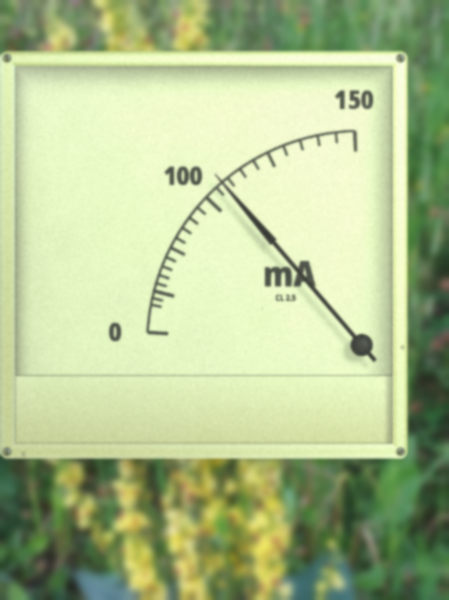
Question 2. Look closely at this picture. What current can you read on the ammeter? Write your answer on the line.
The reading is 107.5 mA
